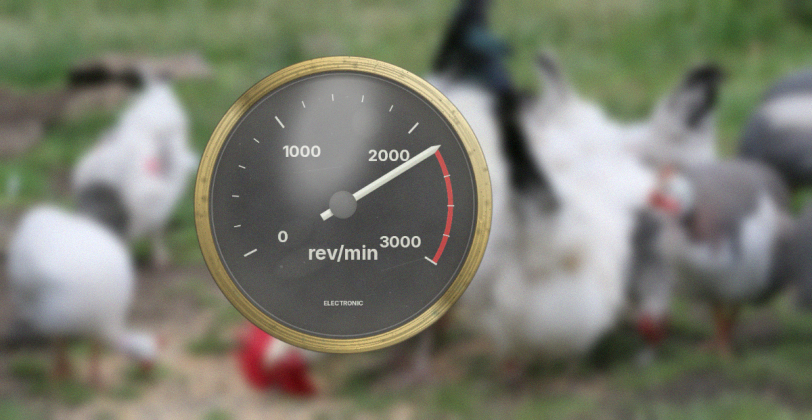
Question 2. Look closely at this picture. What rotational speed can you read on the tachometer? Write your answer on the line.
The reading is 2200 rpm
